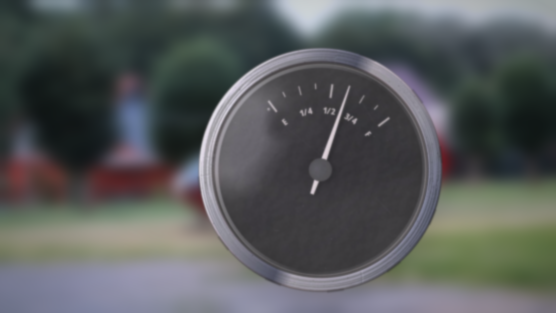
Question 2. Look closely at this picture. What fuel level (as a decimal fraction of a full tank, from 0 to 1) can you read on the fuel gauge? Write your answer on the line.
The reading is 0.625
